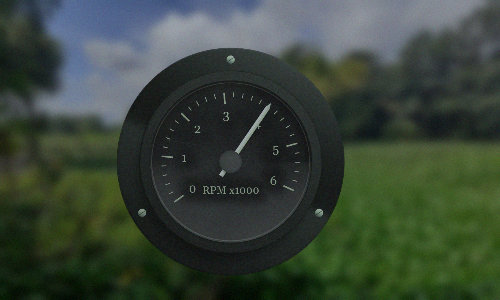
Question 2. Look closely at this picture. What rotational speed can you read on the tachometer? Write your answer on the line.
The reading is 4000 rpm
